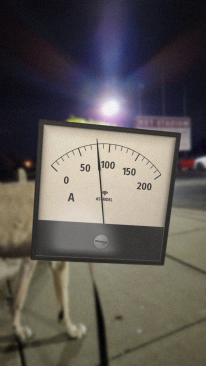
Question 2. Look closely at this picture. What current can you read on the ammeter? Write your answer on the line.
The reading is 80 A
